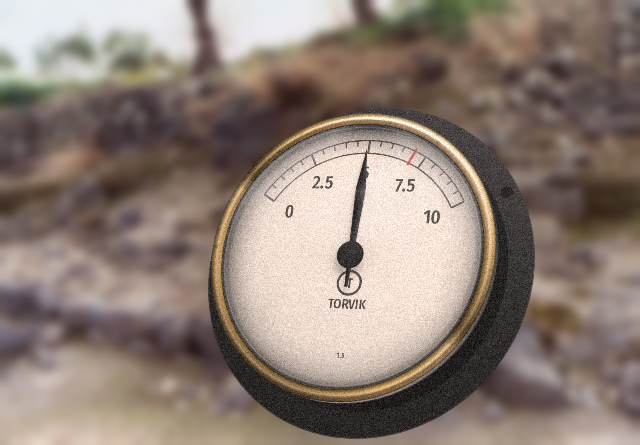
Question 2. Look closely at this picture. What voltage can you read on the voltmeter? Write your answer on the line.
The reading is 5 V
